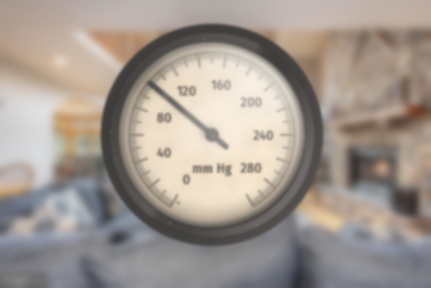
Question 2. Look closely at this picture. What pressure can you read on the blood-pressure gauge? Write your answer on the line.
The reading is 100 mmHg
